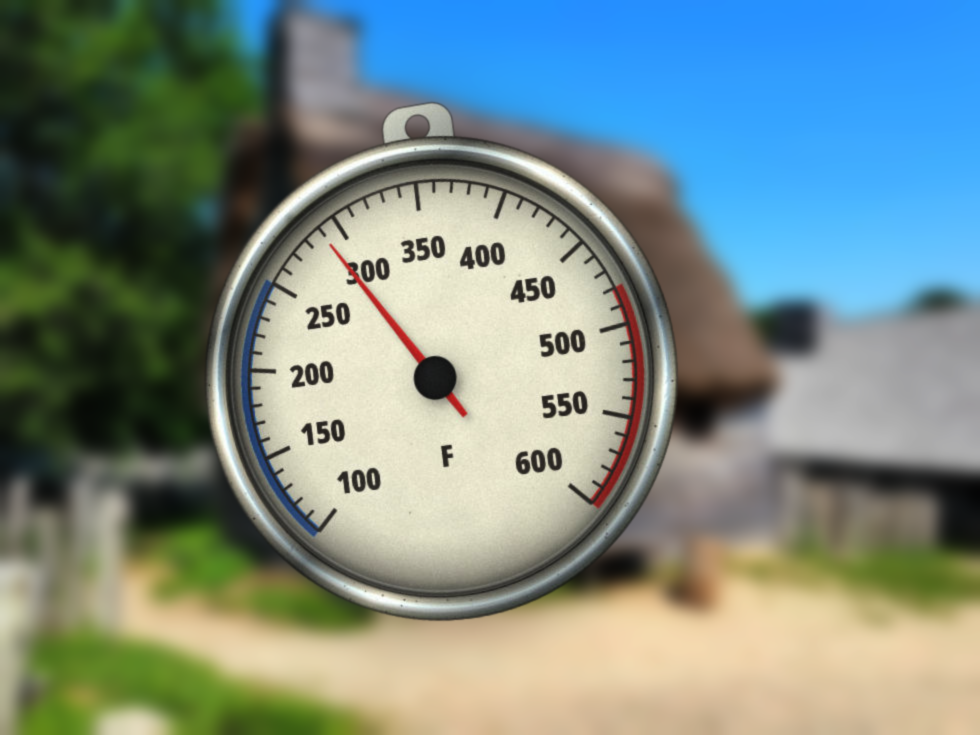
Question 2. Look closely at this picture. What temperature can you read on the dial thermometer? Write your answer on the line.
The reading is 290 °F
